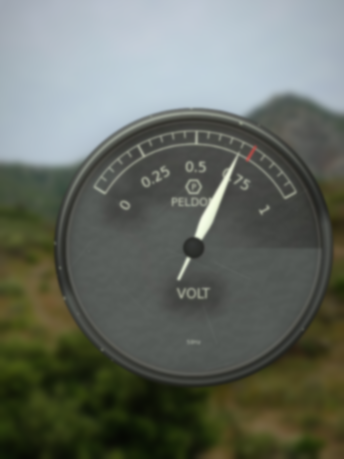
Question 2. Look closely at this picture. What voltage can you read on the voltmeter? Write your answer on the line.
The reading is 0.7 V
